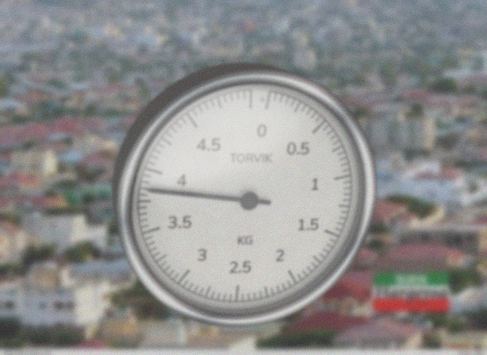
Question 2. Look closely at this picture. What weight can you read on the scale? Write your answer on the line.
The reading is 3.85 kg
